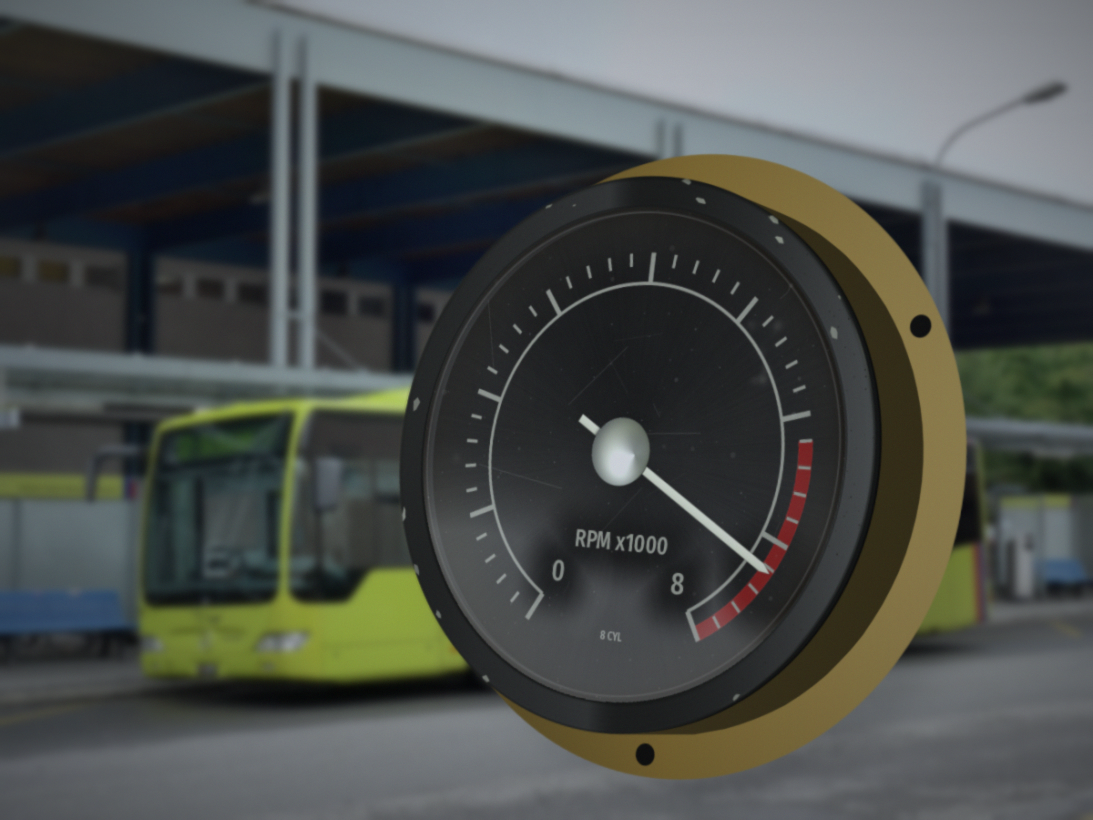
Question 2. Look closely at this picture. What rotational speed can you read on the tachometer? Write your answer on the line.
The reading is 7200 rpm
